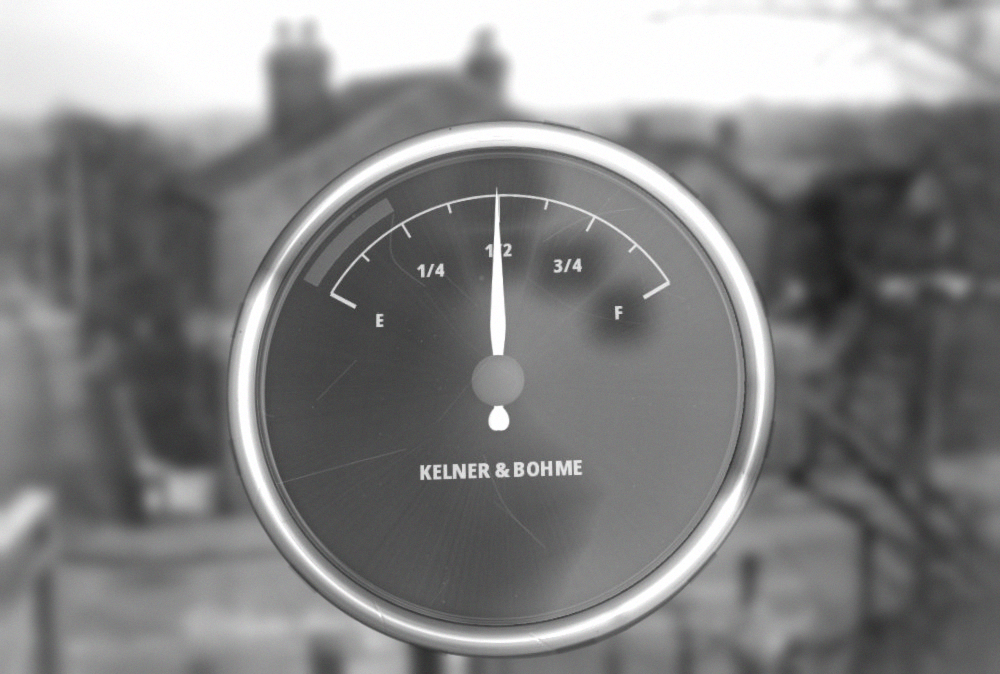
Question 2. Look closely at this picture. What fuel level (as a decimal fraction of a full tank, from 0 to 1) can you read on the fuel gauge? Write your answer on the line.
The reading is 0.5
